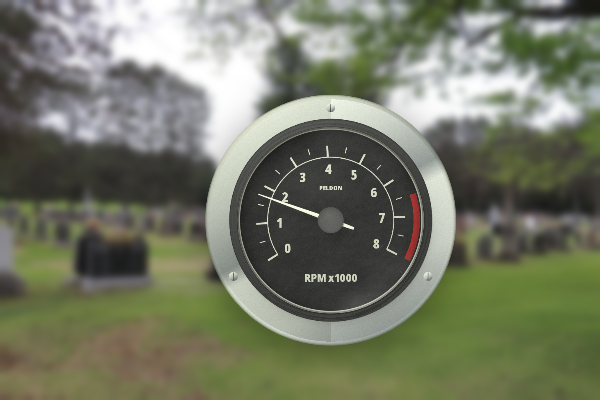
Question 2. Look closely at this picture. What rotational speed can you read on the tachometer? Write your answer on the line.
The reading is 1750 rpm
